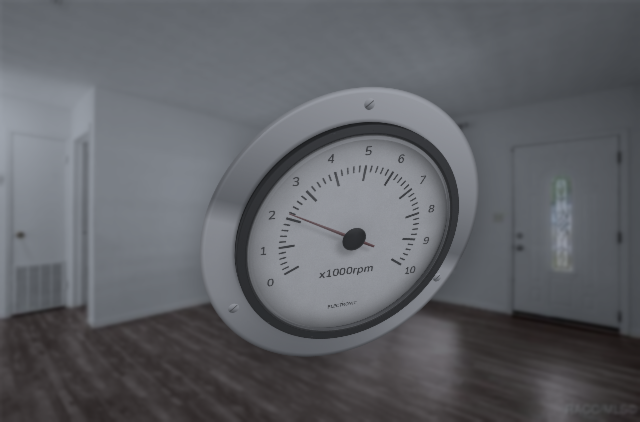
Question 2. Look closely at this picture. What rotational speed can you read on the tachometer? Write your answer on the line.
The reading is 2200 rpm
